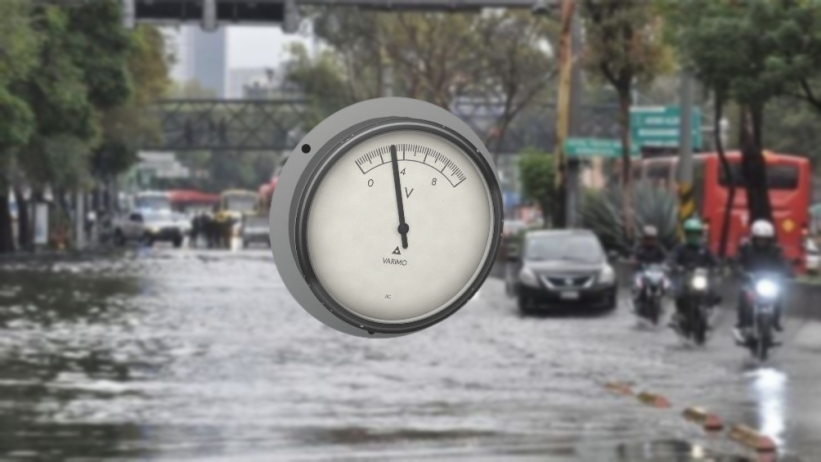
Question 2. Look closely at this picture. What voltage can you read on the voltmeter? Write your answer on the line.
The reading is 3 V
